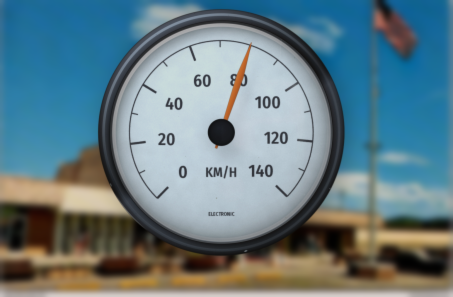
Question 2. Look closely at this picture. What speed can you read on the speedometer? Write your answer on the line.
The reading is 80 km/h
